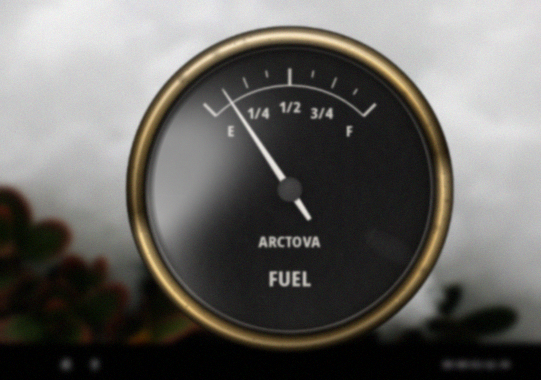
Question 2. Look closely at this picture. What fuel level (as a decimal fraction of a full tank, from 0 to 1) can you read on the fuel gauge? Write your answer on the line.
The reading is 0.125
